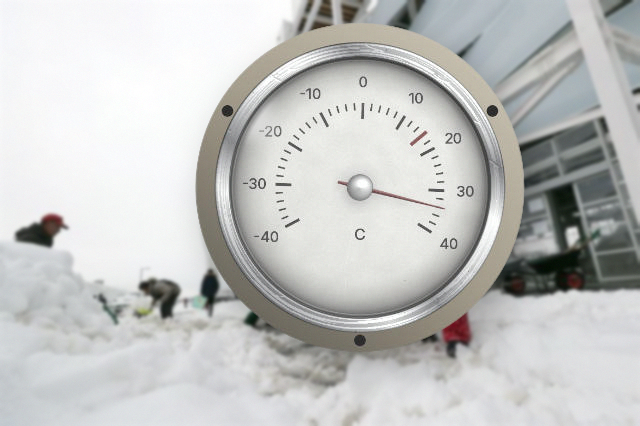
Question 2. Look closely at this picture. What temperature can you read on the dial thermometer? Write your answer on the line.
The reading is 34 °C
